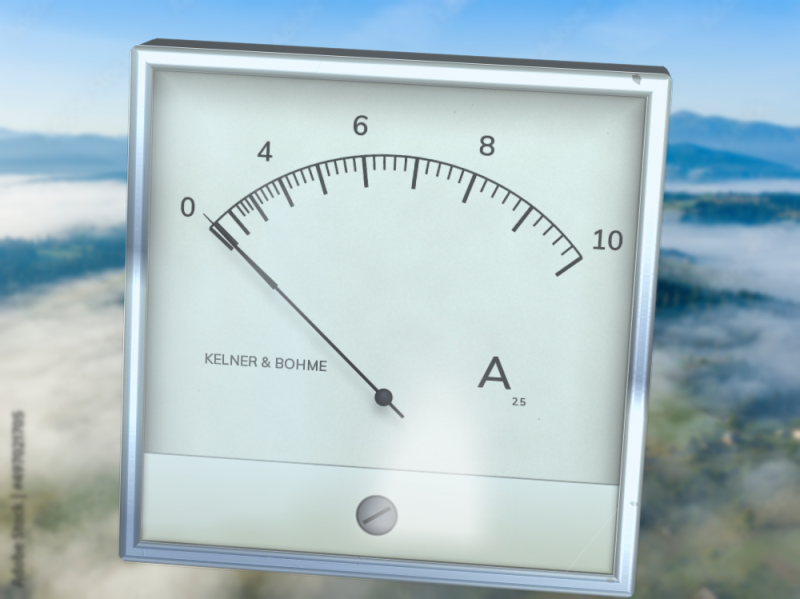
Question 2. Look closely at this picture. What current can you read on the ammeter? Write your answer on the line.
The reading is 1 A
